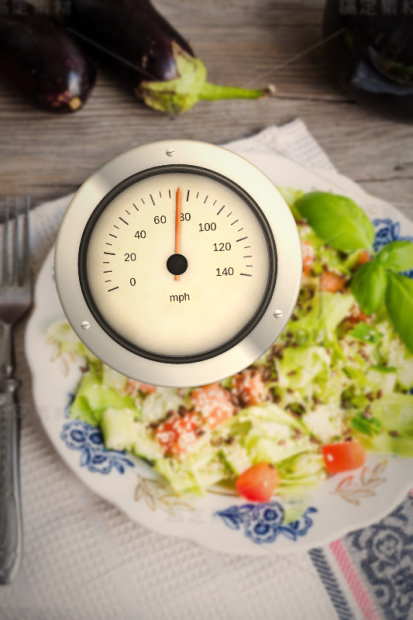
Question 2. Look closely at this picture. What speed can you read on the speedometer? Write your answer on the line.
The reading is 75 mph
